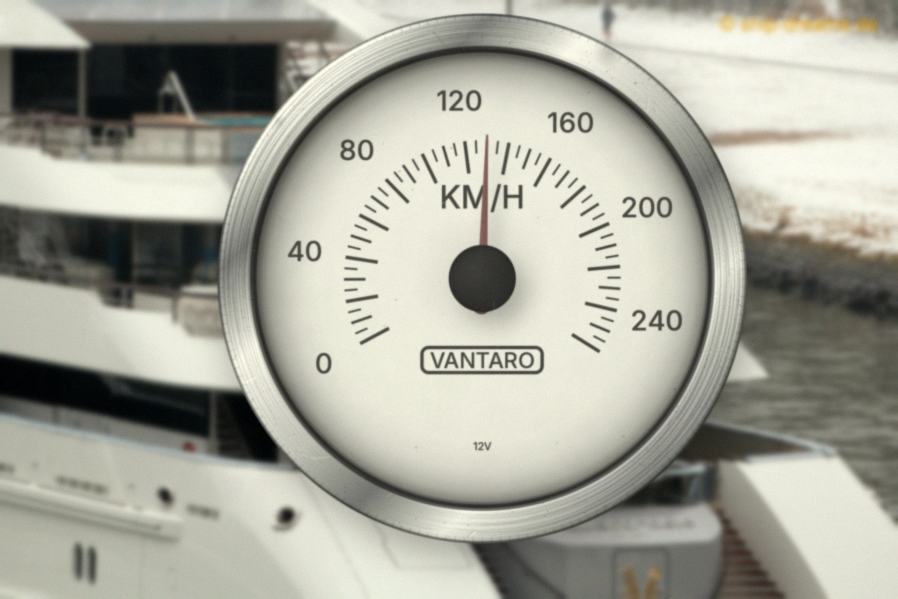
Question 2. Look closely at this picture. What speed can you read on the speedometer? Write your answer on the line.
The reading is 130 km/h
